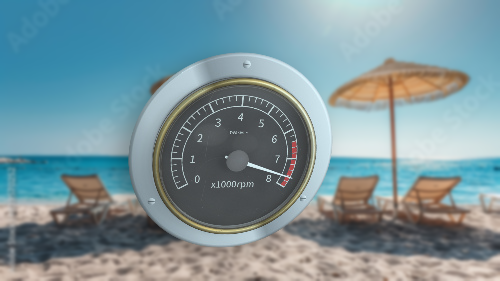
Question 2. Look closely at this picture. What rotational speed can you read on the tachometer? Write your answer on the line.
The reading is 7600 rpm
